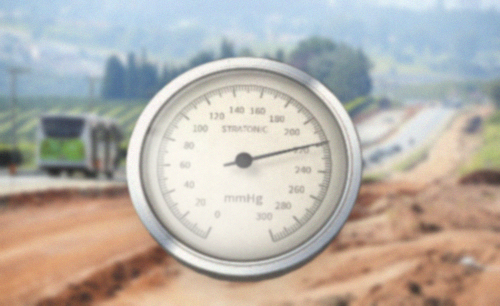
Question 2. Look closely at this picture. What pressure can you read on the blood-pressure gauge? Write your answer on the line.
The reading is 220 mmHg
